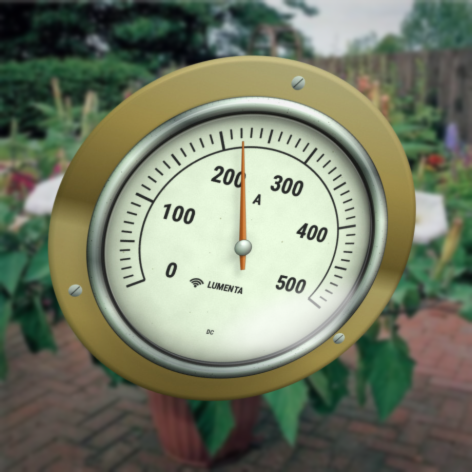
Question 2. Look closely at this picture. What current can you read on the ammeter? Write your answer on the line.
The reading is 220 A
